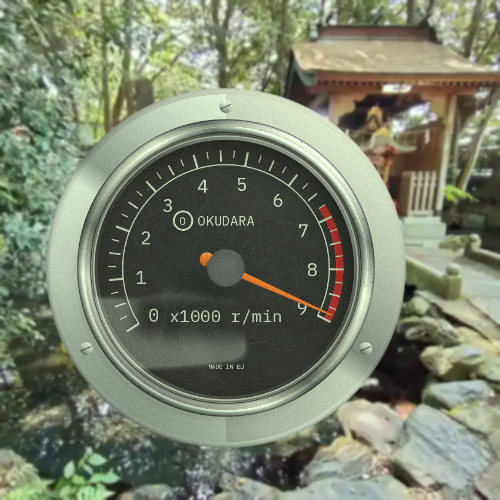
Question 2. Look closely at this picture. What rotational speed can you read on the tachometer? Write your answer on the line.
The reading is 8875 rpm
